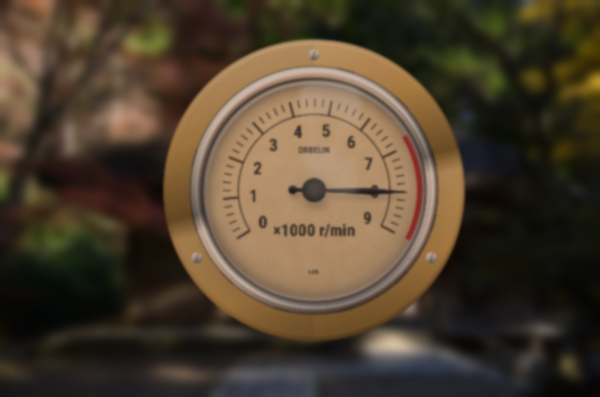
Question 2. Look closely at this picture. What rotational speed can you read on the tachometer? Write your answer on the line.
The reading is 8000 rpm
